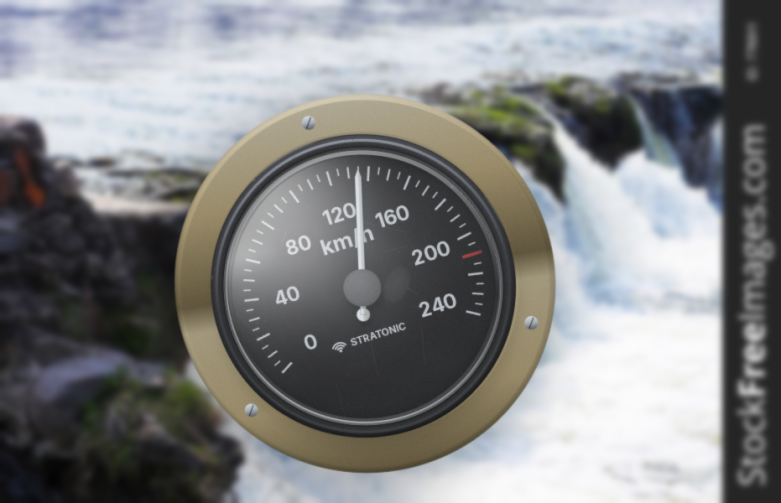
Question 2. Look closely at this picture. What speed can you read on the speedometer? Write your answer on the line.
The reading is 135 km/h
